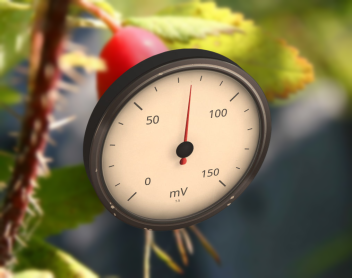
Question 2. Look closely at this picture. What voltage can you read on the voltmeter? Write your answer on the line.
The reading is 75 mV
